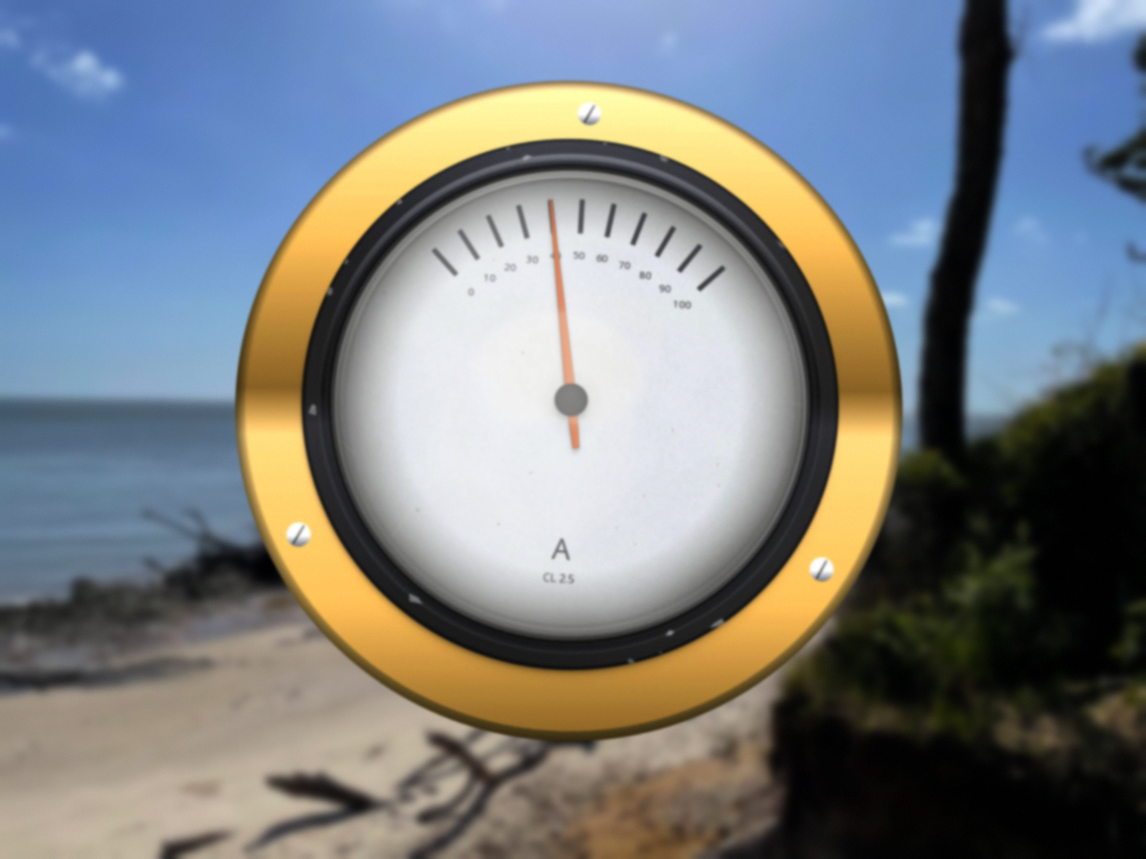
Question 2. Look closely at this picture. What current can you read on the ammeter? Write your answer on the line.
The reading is 40 A
